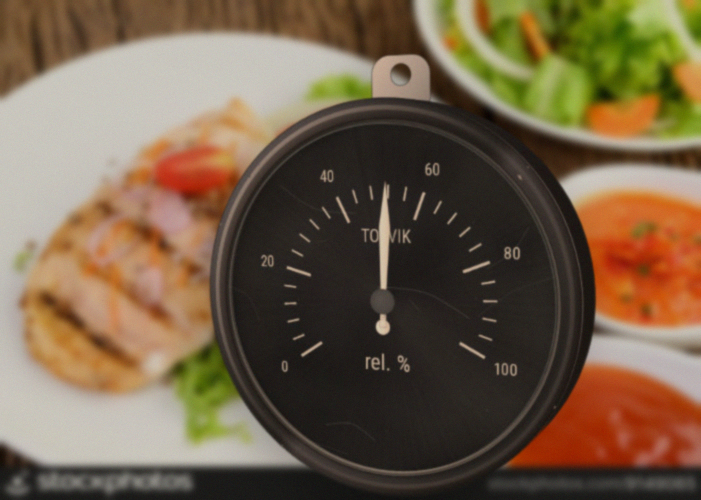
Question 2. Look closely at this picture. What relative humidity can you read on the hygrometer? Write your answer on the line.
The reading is 52 %
